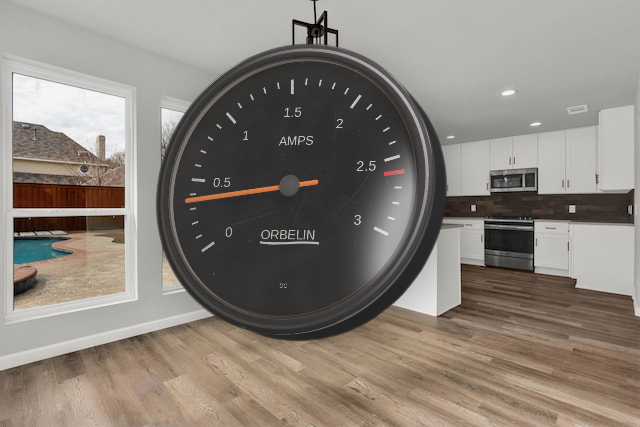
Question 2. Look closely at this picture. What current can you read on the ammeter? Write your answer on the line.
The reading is 0.35 A
